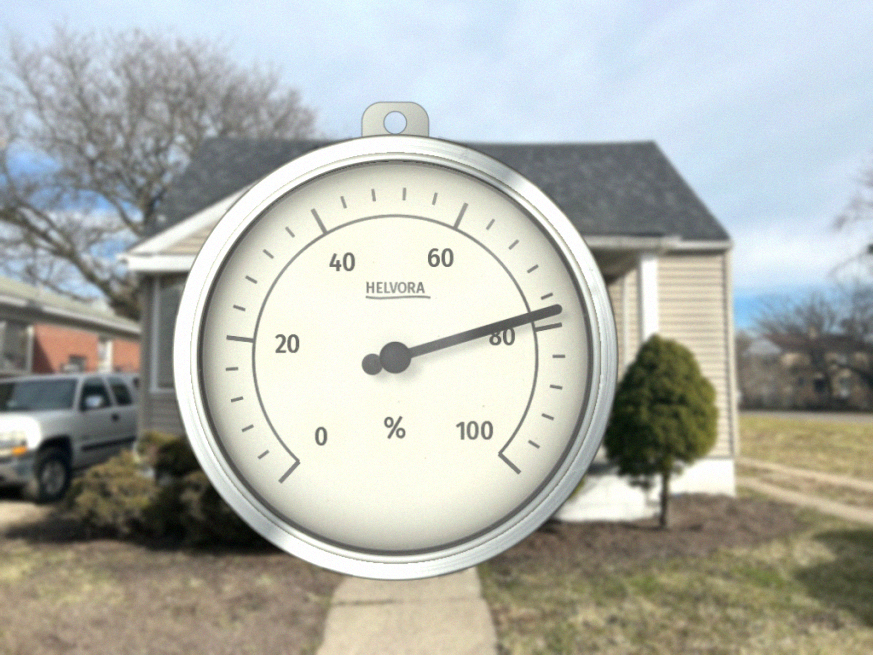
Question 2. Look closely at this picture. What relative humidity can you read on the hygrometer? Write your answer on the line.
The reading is 78 %
